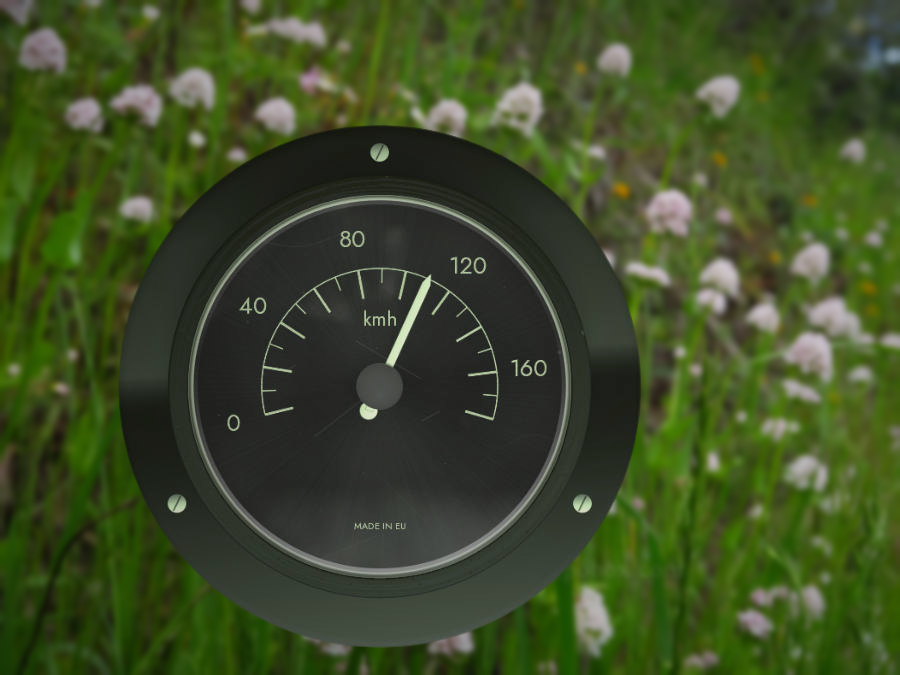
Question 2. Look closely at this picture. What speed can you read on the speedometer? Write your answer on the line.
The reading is 110 km/h
